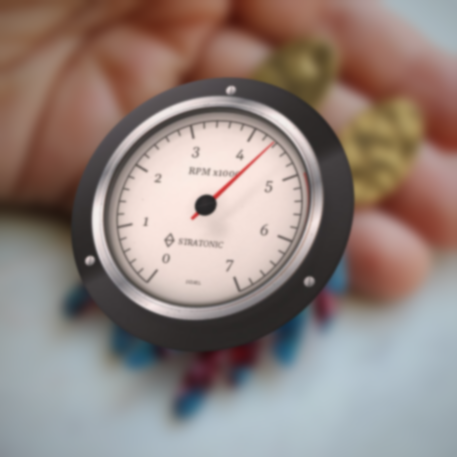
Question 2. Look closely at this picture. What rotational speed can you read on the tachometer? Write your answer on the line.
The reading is 4400 rpm
